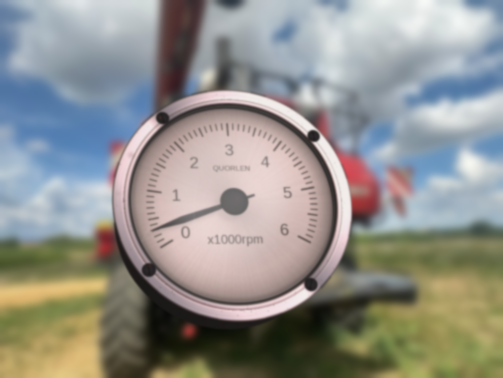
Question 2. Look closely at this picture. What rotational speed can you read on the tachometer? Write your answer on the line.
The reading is 300 rpm
